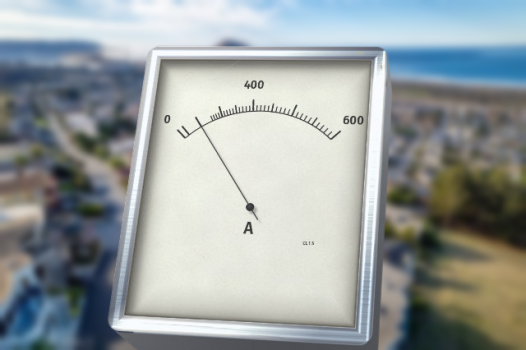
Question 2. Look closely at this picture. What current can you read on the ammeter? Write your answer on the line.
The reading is 200 A
